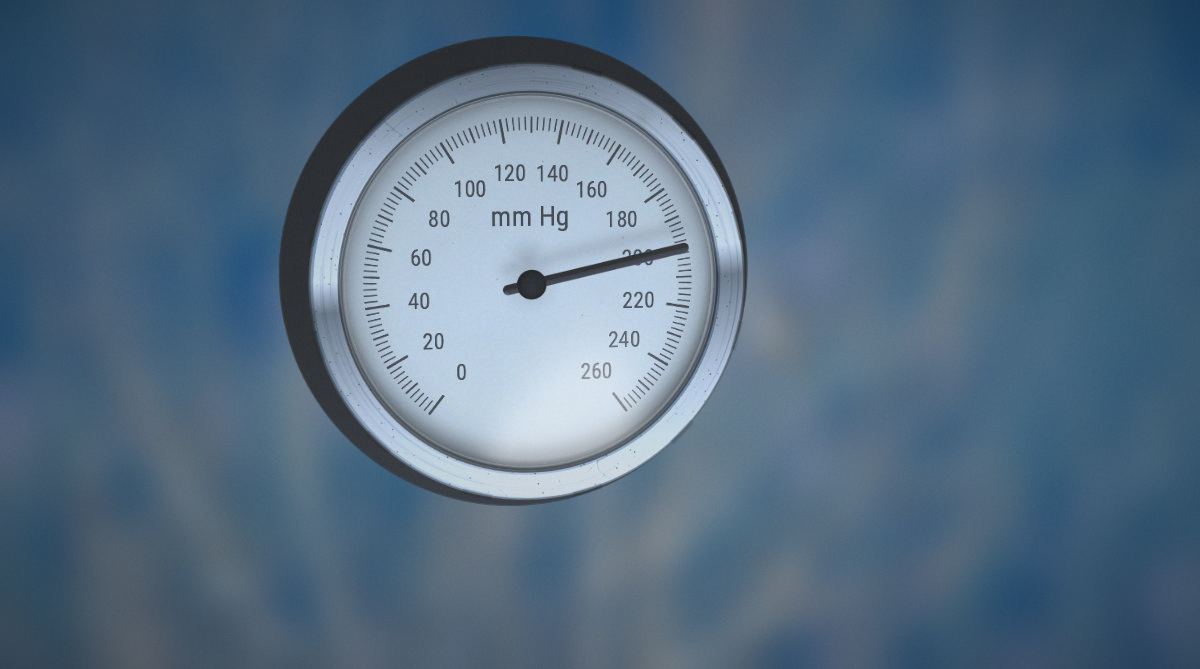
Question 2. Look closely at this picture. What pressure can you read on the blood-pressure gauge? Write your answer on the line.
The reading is 200 mmHg
